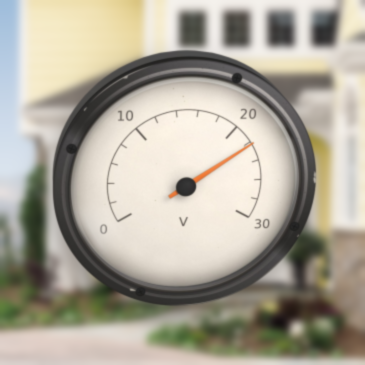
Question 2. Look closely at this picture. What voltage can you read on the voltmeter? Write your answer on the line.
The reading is 22 V
